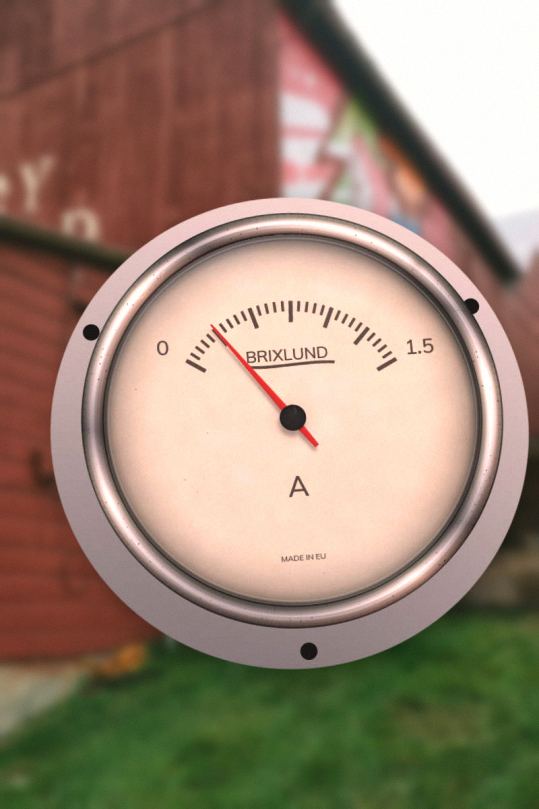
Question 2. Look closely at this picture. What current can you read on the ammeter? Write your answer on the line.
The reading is 0.25 A
